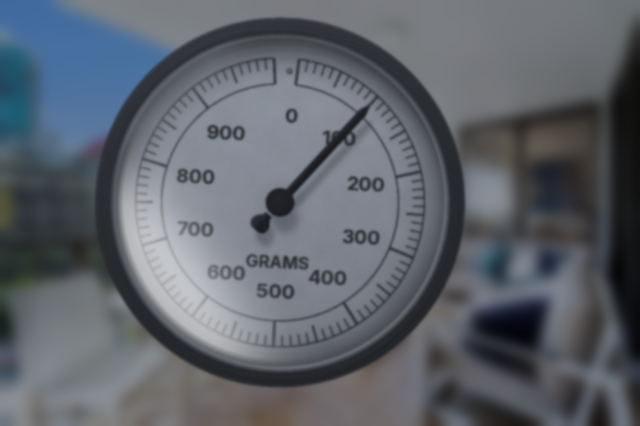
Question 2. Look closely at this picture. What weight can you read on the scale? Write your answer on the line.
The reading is 100 g
